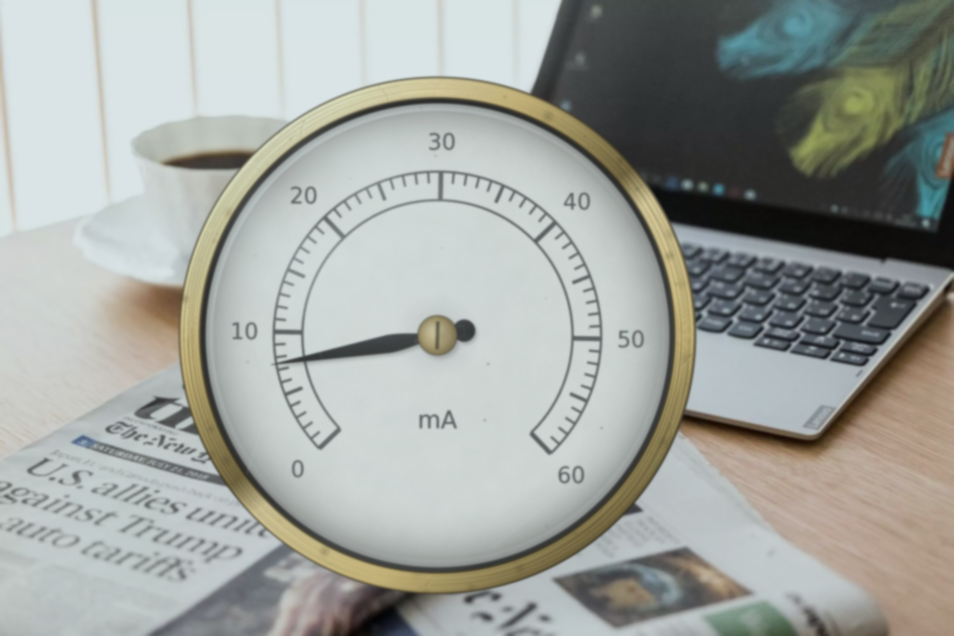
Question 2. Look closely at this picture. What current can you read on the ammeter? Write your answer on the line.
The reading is 7.5 mA
